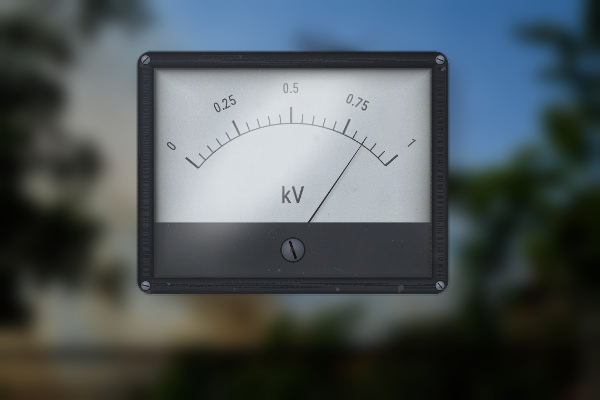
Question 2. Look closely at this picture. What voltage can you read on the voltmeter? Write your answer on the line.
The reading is 0.85 kV
